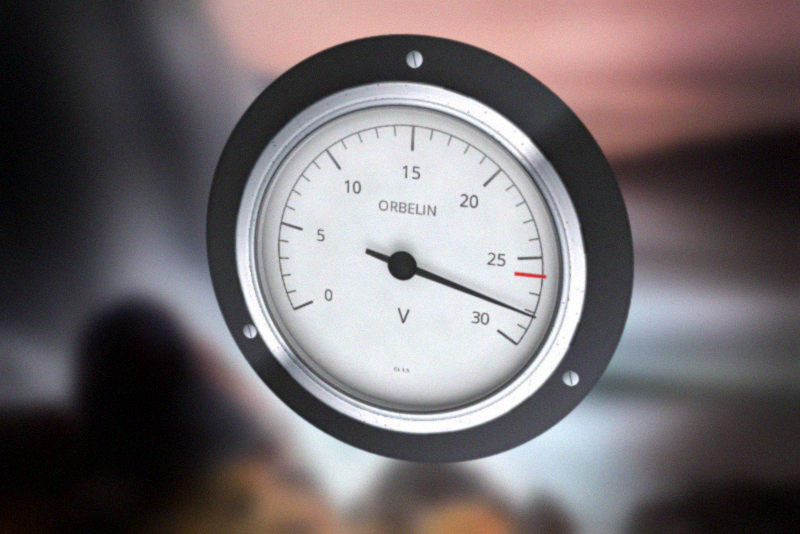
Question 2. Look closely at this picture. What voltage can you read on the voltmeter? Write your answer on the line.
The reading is 28 V
